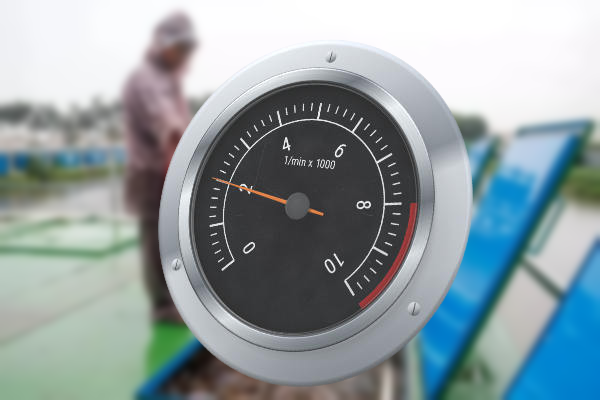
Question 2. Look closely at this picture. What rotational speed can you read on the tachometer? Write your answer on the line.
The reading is 2000 rpm
